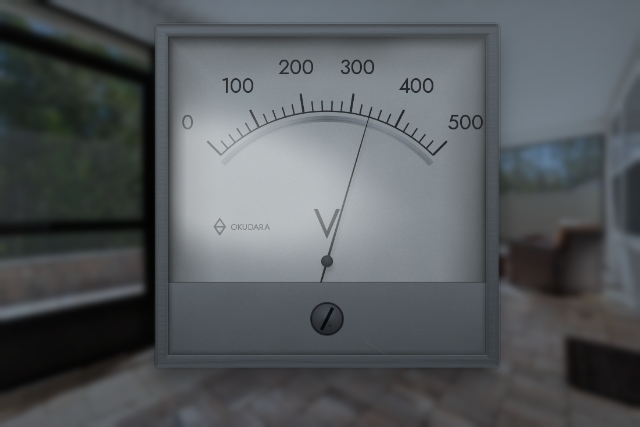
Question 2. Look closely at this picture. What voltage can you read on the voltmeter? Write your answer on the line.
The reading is 340 V
